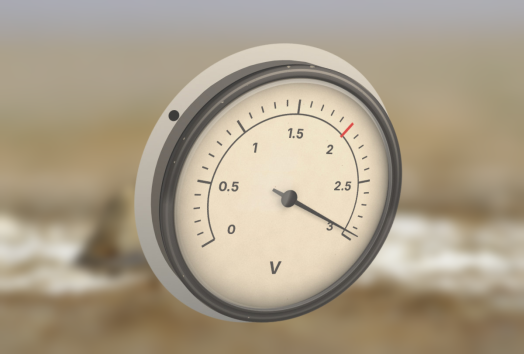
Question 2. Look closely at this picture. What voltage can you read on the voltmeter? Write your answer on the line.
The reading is 2.95 V
